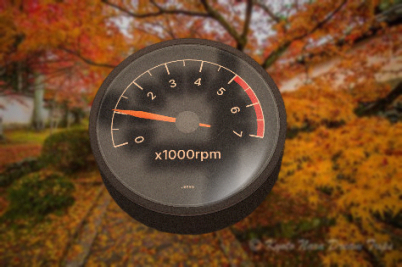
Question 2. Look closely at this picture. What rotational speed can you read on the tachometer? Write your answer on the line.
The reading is 1000 rpm
